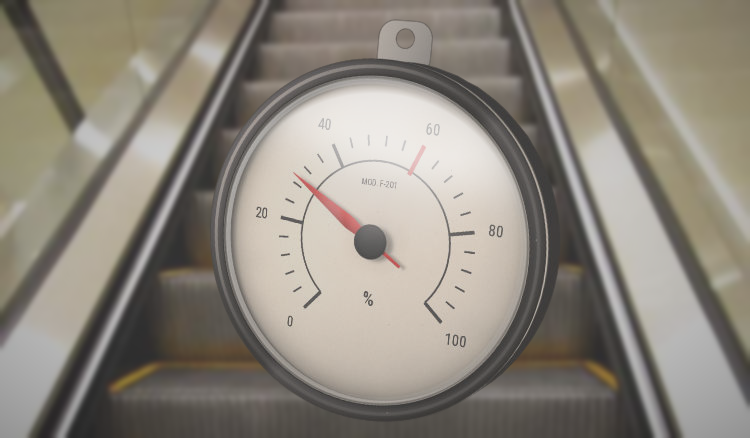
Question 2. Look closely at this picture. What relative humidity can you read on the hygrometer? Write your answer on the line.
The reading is 30 %
